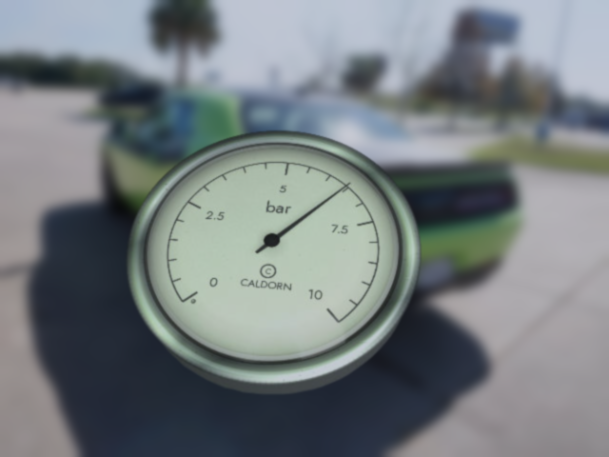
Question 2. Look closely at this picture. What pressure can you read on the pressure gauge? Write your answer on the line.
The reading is 6.5 bar
